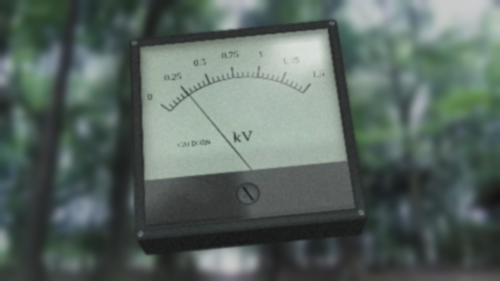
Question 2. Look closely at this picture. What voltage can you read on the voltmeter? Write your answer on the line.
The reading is 0.25 kV
